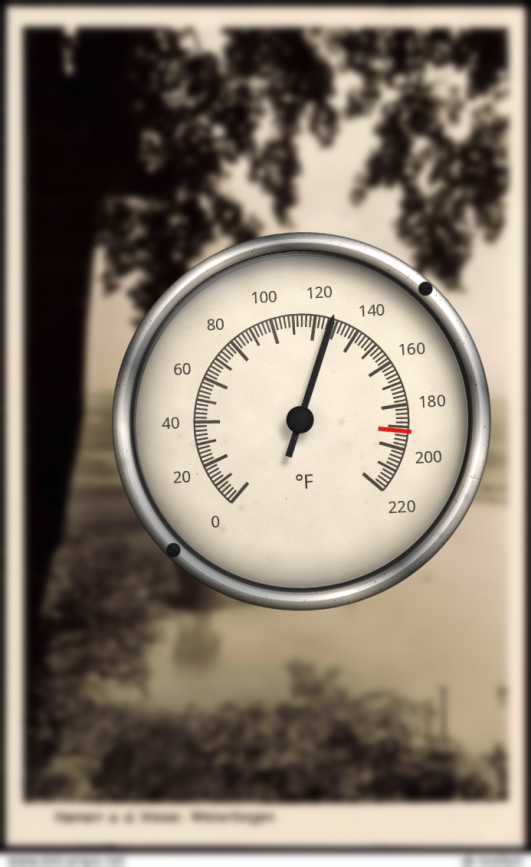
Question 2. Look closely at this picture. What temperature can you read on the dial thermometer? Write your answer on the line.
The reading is 128 °F
